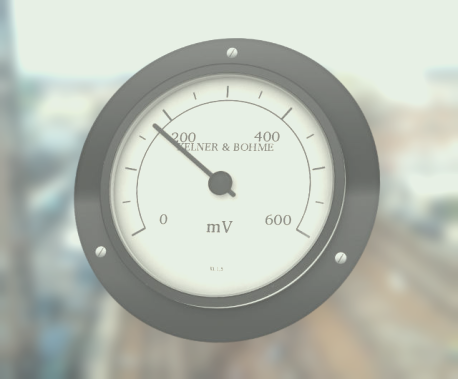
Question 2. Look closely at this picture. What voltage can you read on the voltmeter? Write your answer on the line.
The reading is 175 mV
